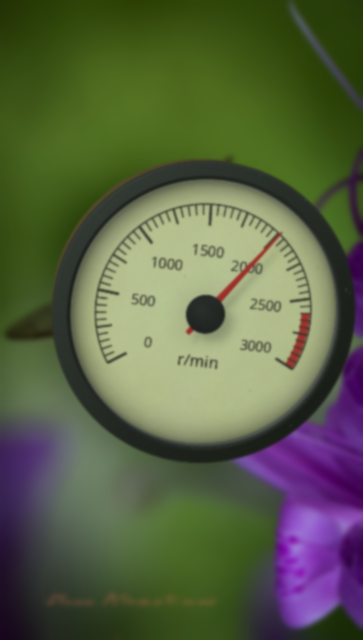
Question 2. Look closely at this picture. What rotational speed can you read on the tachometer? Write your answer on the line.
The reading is 2000 rpm
